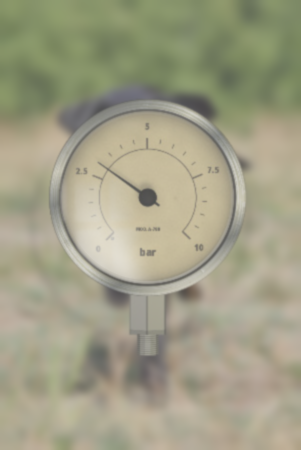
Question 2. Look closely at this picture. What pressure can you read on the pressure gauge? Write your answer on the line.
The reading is 3 bar
